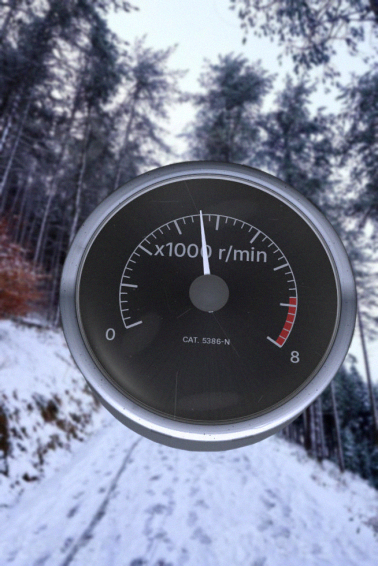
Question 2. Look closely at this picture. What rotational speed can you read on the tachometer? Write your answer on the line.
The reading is 3600 rpm
